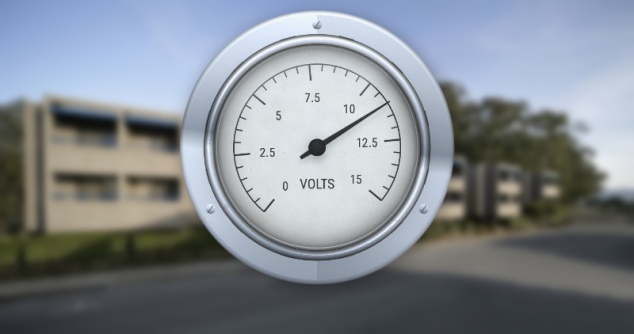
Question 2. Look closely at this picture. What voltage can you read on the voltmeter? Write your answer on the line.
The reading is 11 V
